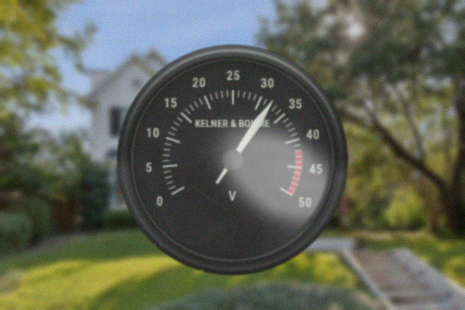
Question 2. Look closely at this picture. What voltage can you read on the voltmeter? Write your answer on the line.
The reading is 32 V
